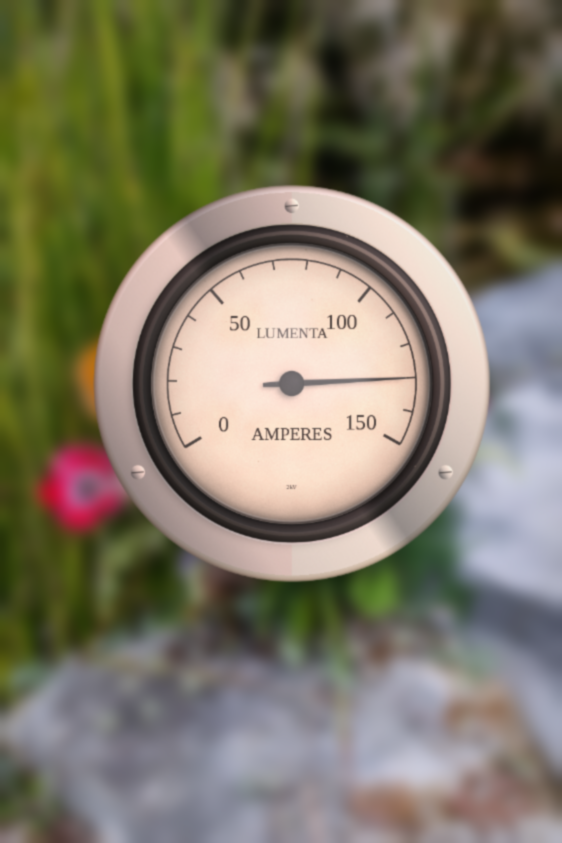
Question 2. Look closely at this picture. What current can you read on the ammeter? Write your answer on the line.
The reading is 130 A
